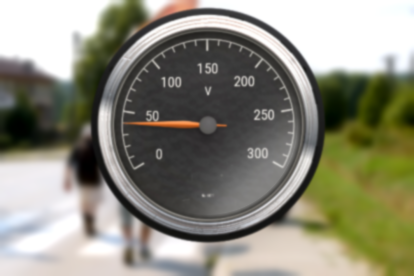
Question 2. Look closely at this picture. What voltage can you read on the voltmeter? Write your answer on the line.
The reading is 40 V
